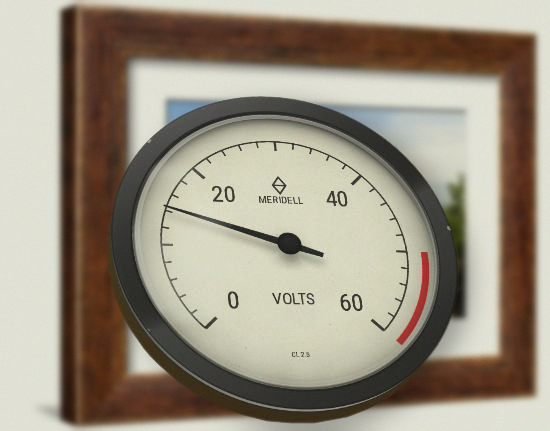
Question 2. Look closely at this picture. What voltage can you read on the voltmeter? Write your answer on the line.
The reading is 14 V
